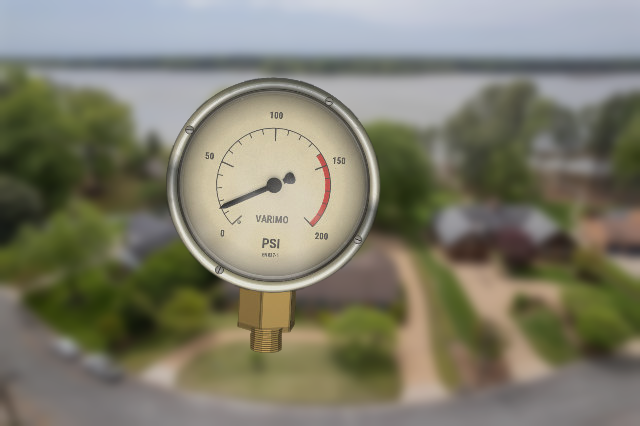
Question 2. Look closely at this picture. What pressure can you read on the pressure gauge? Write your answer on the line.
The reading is 15 psi
